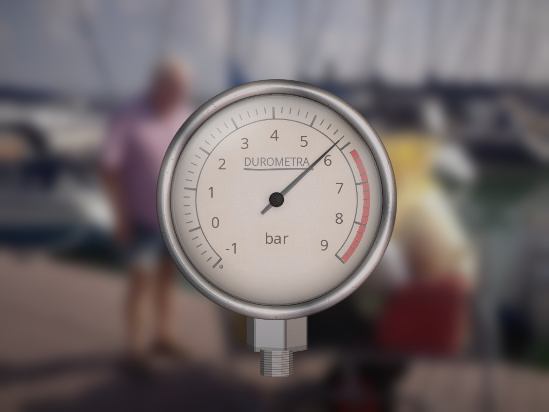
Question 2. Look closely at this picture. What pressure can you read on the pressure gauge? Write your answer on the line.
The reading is 5.8 bar
